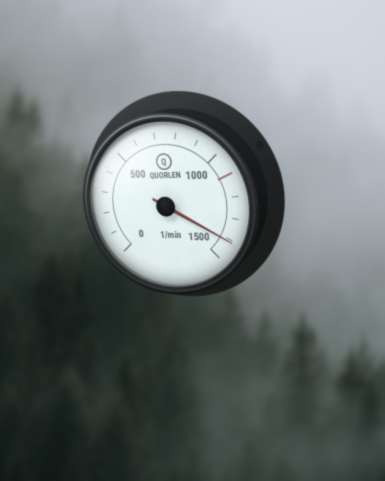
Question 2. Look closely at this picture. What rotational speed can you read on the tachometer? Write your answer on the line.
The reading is 1400 rpm
